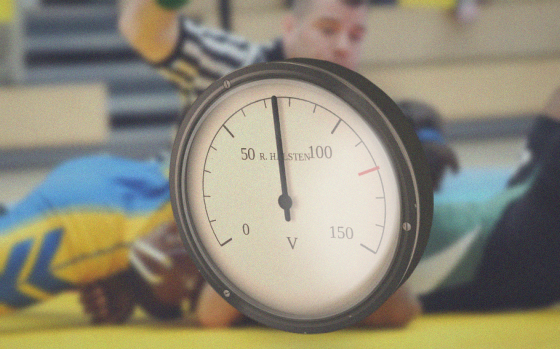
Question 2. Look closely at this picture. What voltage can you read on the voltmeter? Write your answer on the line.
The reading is 75 V
